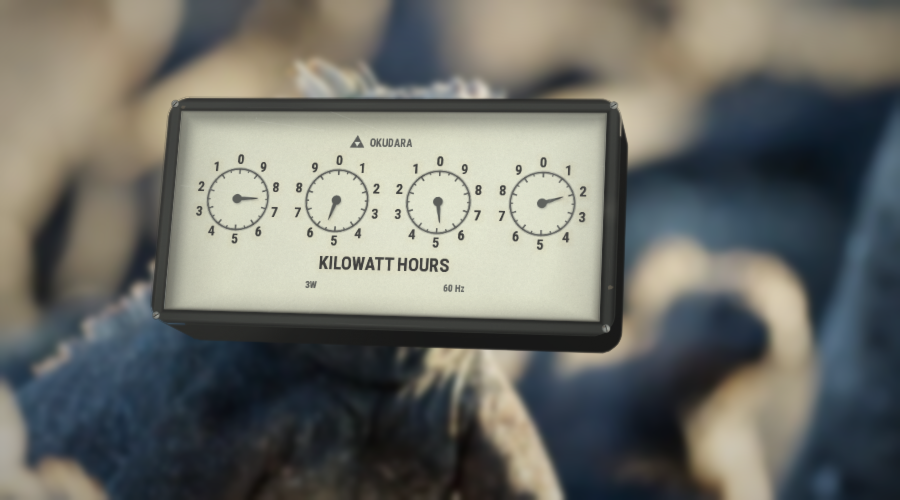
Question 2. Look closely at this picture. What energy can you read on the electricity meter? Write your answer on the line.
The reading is 7552 kWh
